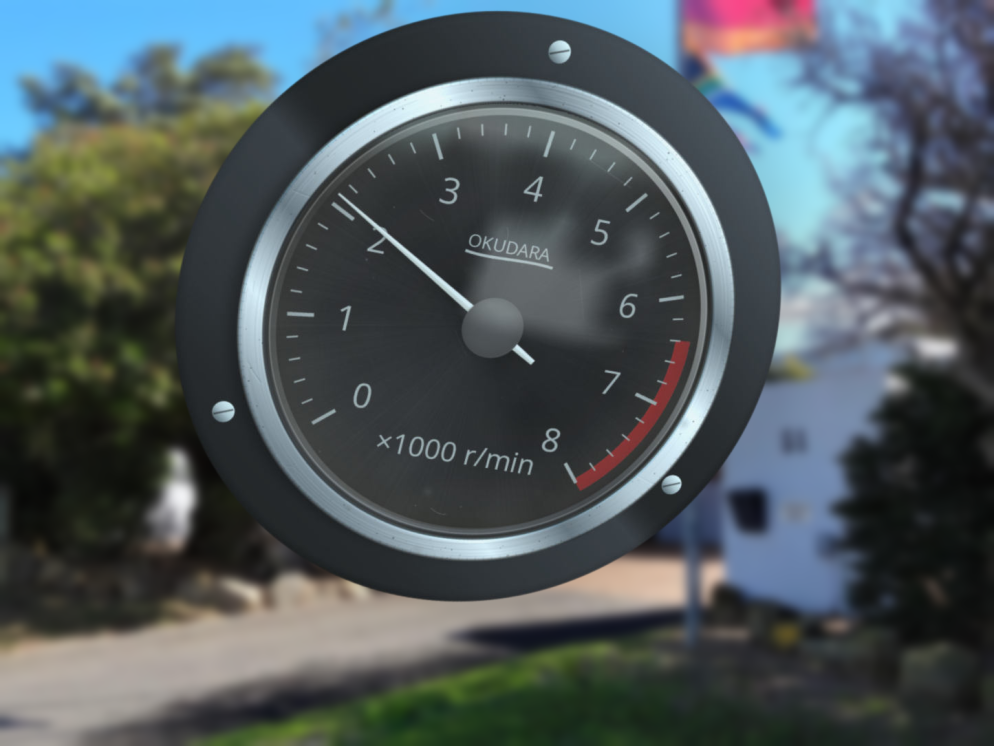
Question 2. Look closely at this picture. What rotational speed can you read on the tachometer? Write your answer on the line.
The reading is 2100 rpm
